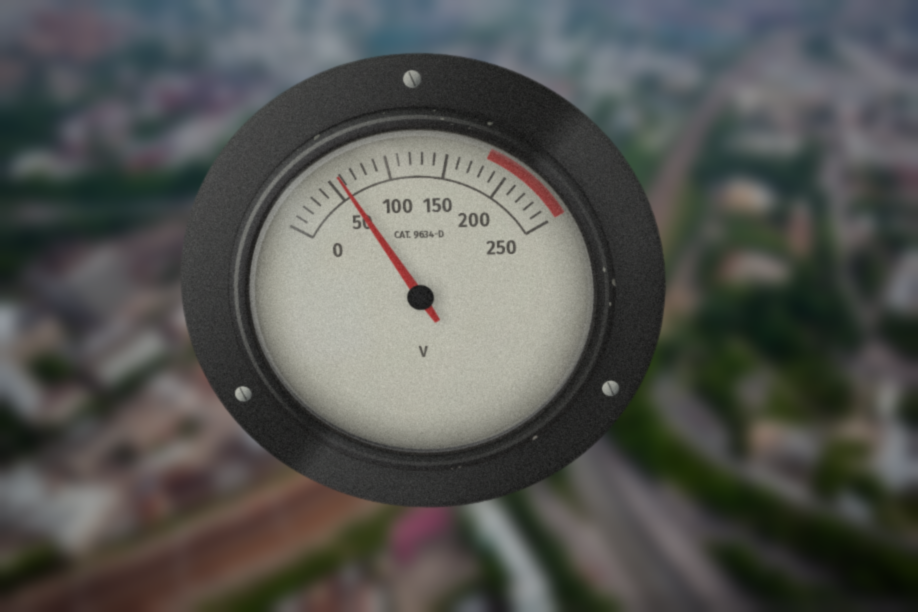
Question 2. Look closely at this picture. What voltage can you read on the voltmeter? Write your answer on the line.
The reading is 60 V
